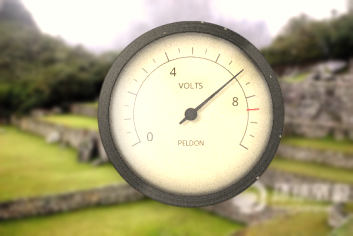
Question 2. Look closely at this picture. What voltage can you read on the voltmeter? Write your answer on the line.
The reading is 7 V
